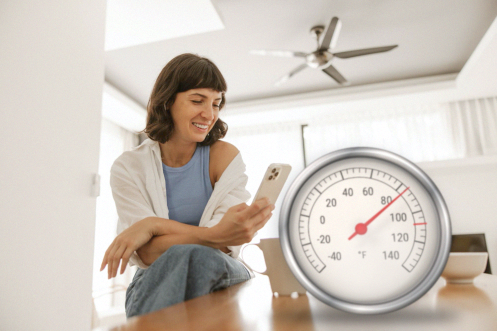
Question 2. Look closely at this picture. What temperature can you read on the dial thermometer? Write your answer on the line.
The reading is 84 °F
